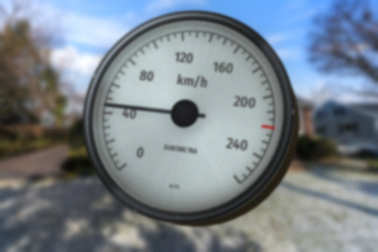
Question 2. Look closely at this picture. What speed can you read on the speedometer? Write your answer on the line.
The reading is 45 km/h
